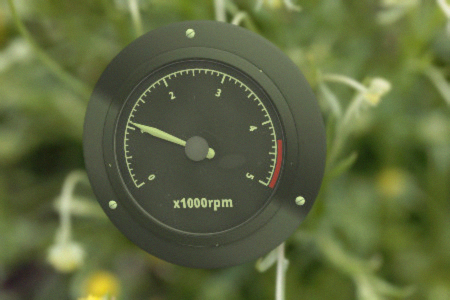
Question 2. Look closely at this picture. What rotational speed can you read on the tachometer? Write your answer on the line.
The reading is 1100 rpm
